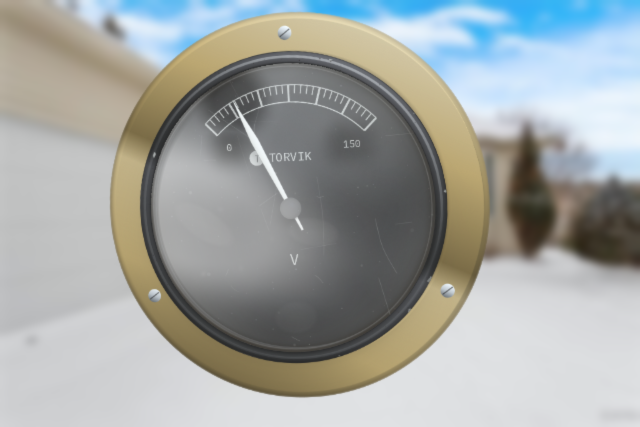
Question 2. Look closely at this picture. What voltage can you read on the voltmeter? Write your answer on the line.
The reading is 30 V
